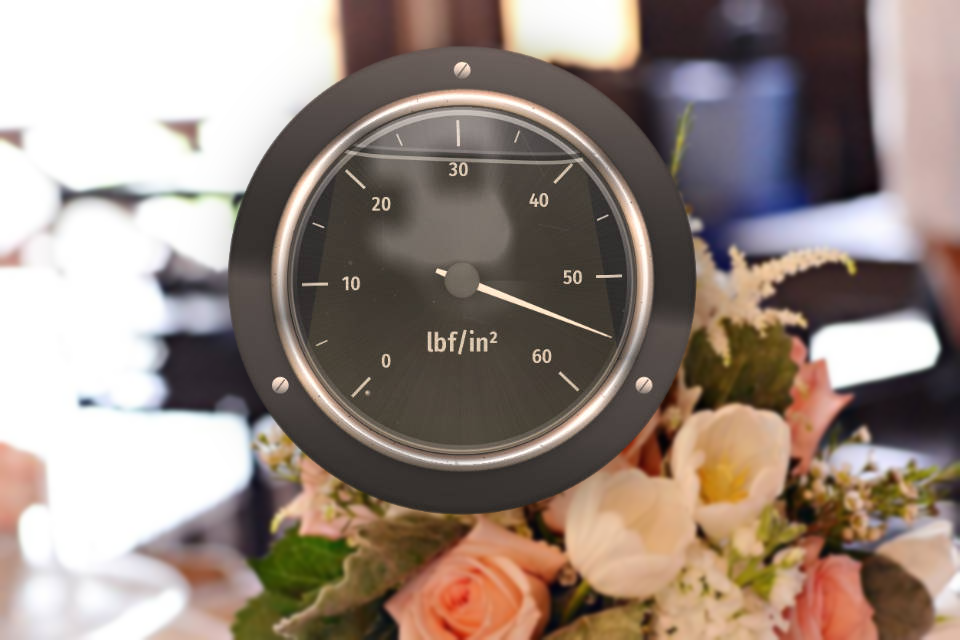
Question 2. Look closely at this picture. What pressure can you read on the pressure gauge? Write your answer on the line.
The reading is 55 psi
